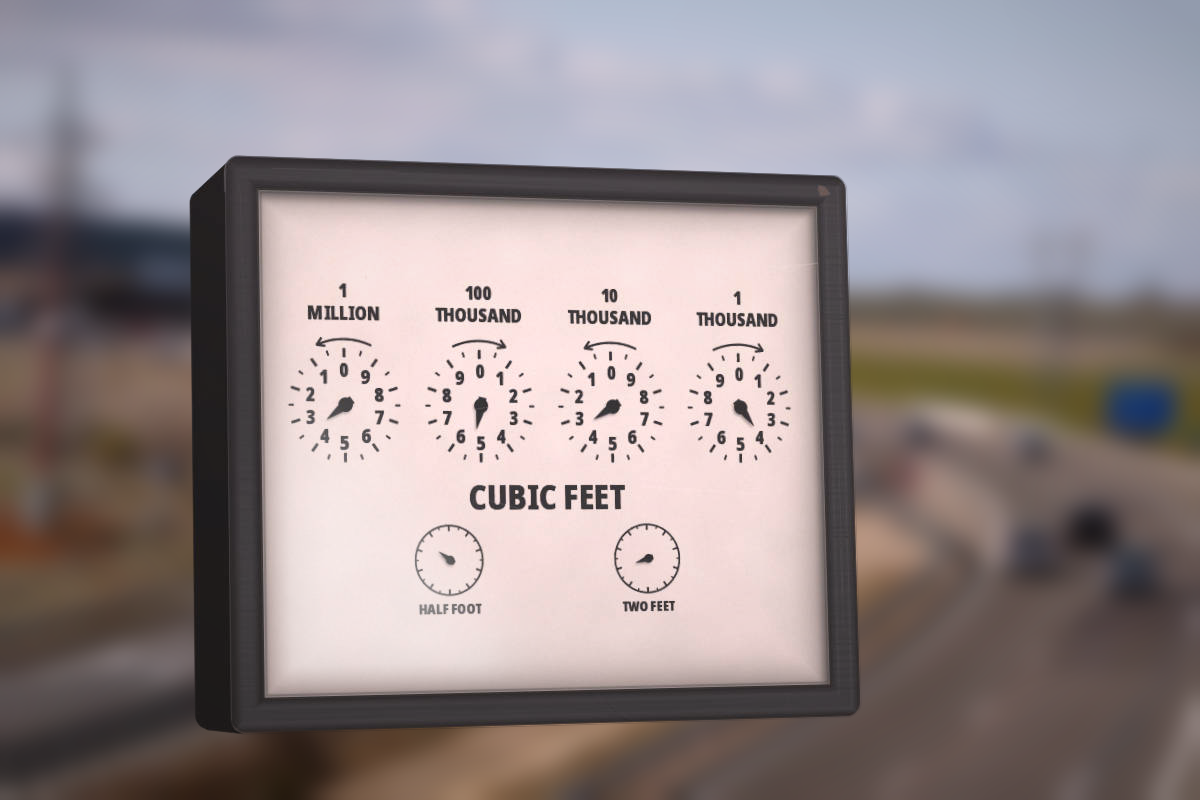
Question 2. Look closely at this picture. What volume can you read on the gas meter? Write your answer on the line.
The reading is 353400 ft³
